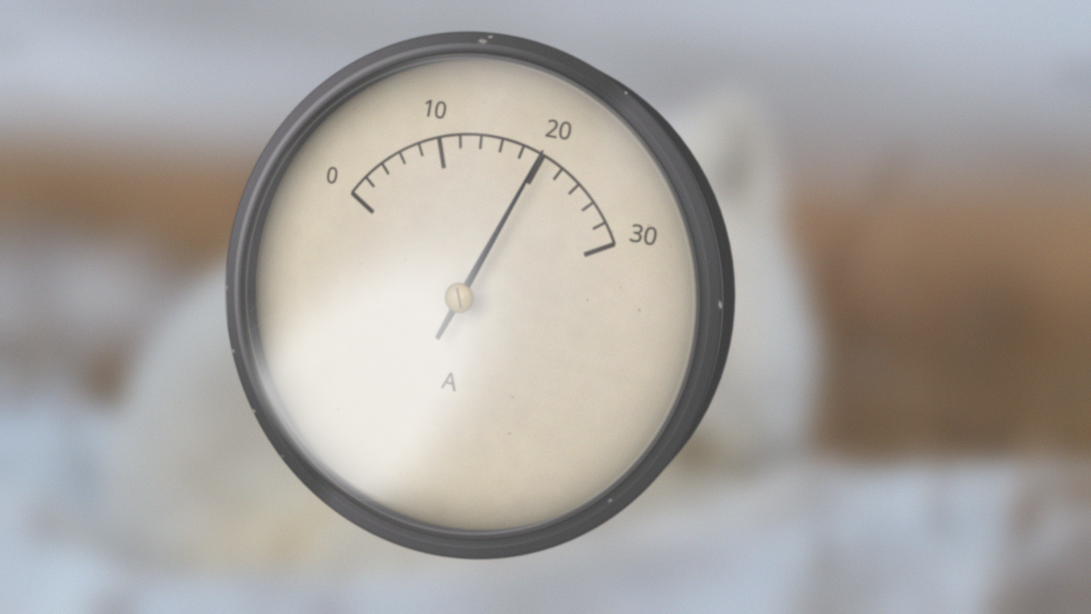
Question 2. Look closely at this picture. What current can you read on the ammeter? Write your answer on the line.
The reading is 20 A
